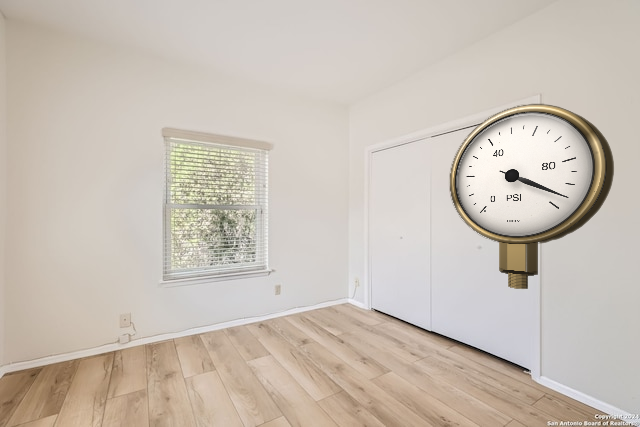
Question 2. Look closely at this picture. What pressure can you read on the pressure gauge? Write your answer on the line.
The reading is 95 psi
